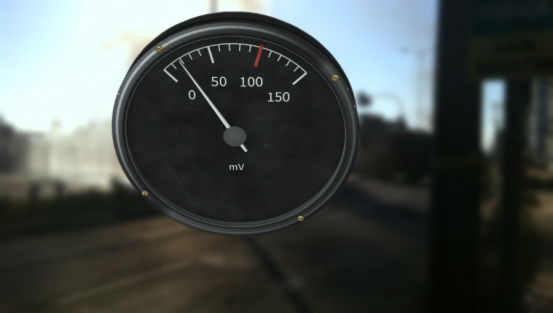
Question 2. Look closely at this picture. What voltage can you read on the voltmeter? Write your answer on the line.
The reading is 20 mV
